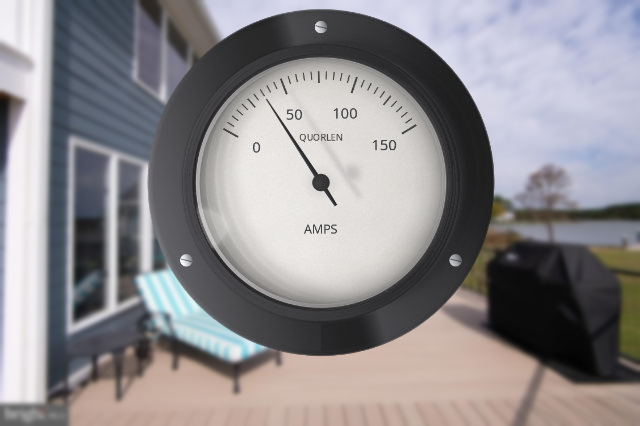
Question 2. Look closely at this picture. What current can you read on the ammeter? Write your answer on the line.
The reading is 35 A
